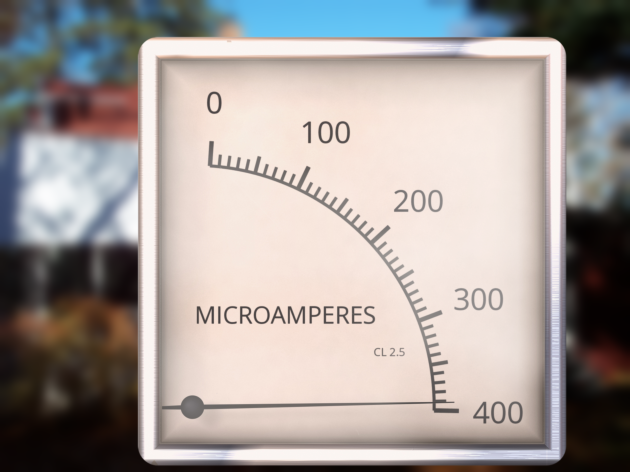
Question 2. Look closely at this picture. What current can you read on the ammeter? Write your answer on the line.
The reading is 390 µA
